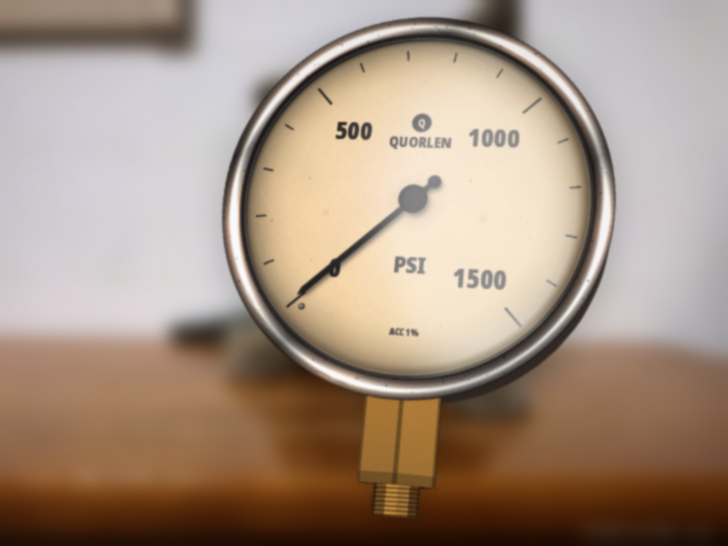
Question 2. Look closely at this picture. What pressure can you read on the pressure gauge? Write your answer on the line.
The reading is 0 psi
